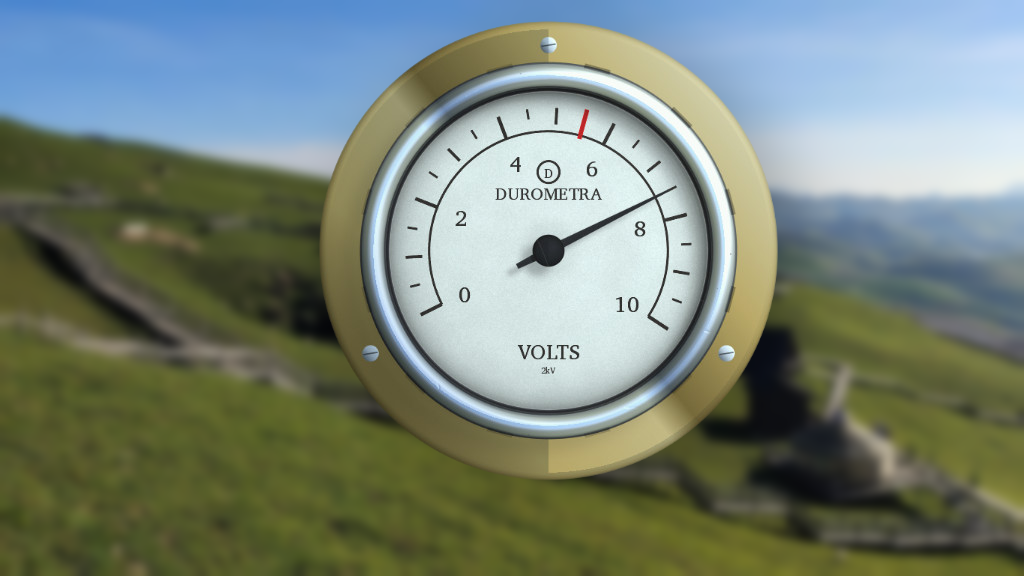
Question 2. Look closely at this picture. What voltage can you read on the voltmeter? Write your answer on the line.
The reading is 7.5 V
